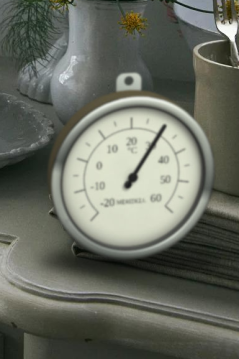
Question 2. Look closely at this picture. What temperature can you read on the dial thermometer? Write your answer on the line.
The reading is 30 °C
